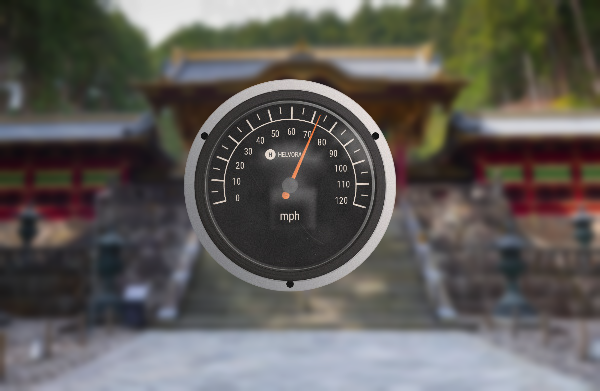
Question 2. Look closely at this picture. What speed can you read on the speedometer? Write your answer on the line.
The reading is 72.5 mph
